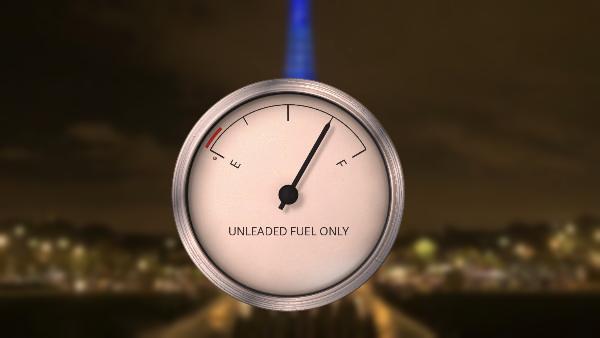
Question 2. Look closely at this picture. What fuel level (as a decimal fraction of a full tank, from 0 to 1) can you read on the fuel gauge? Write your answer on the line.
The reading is 0.75
